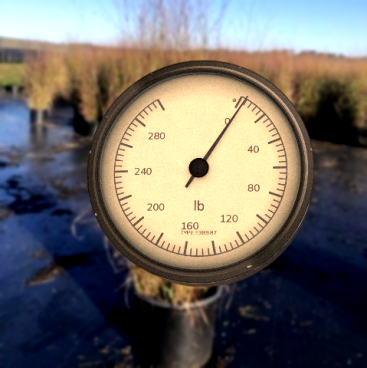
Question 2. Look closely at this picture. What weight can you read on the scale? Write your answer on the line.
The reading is 4 lb
